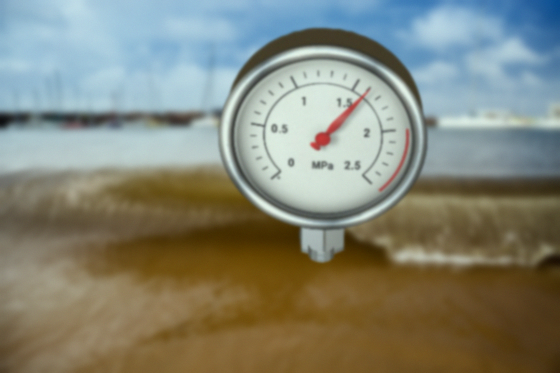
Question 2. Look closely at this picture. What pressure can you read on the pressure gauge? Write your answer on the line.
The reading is 1.6 MPa
